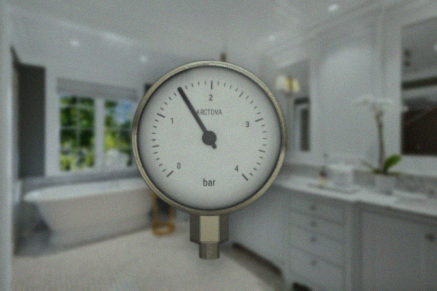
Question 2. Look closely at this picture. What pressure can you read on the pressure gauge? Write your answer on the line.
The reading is 1.5 bar
